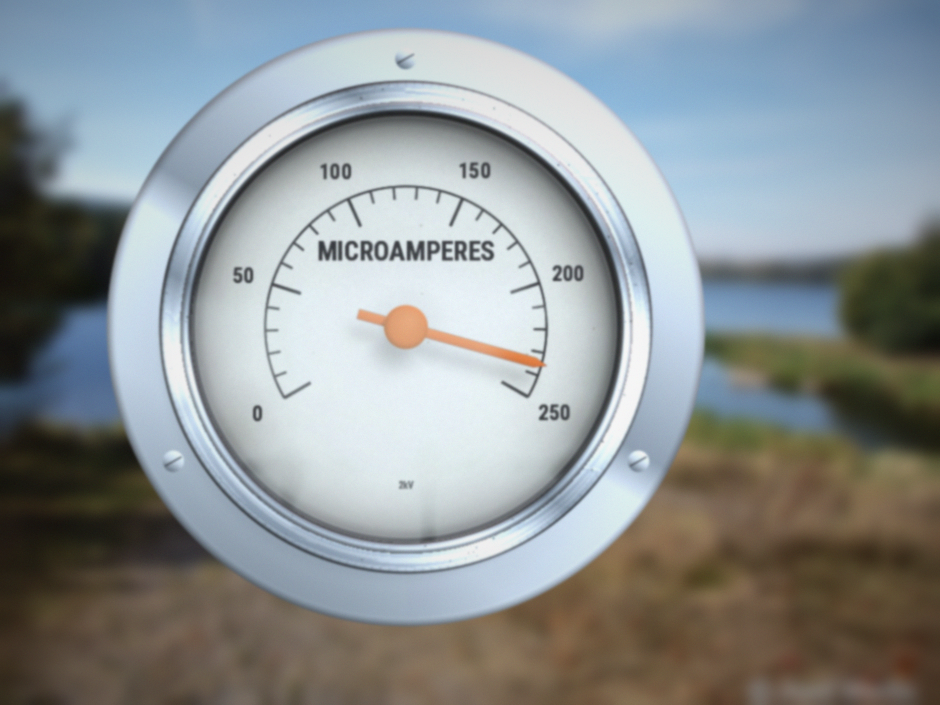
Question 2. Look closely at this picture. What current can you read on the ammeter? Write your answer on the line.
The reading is 235 µA
